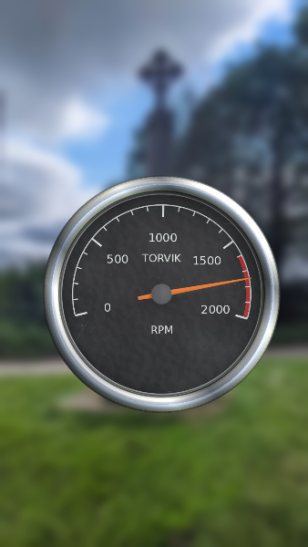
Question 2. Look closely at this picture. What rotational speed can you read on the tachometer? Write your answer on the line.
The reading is 1750 rpm
